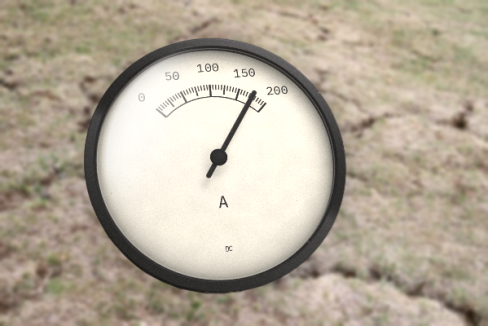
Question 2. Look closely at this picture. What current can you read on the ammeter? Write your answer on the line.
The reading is 175 A
